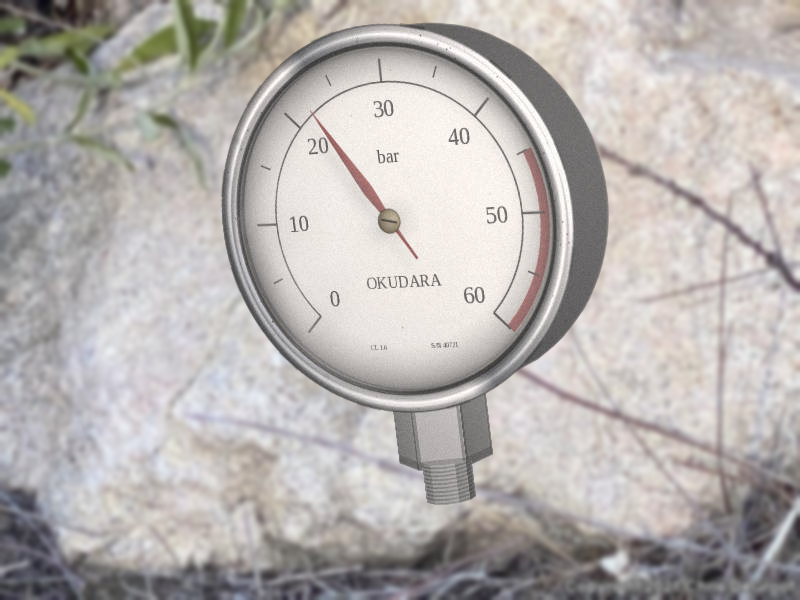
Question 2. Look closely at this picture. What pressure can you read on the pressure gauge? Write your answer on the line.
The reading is 22.5 bar
